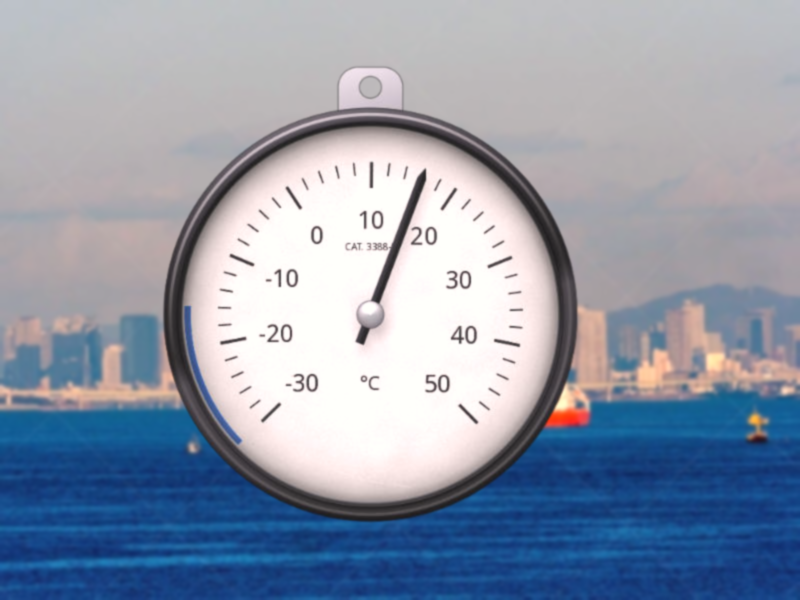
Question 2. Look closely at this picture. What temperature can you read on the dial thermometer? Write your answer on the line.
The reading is 16 °C
